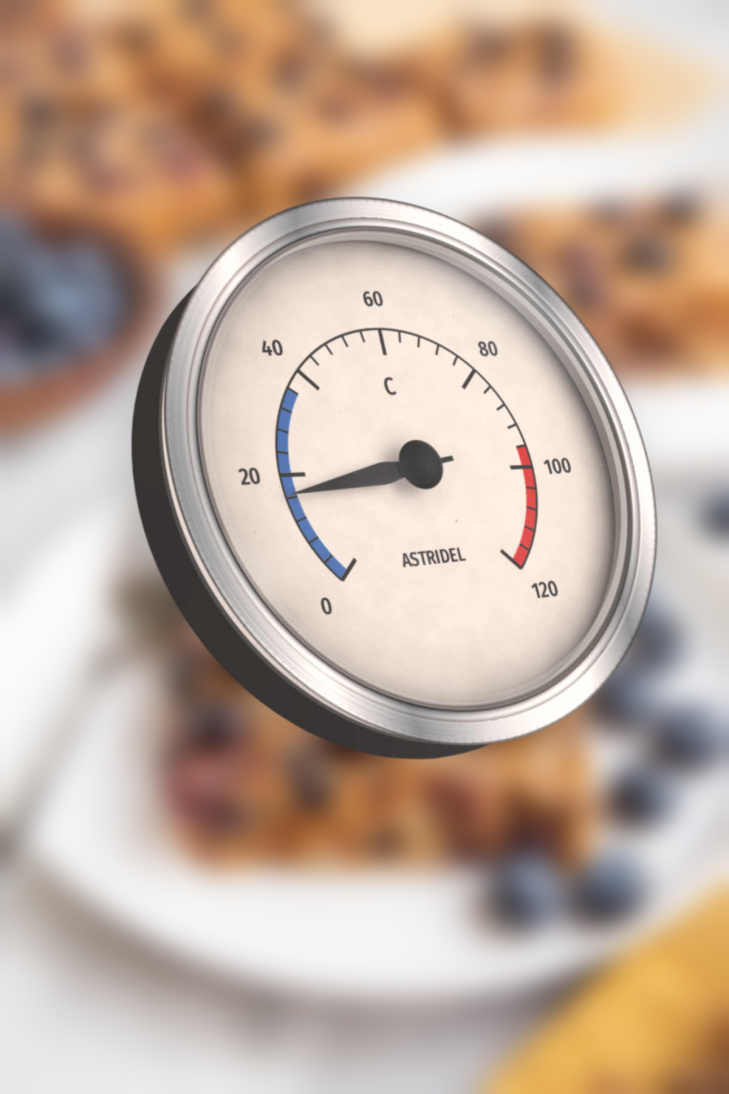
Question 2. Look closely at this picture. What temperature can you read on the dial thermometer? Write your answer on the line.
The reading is 16 °C
